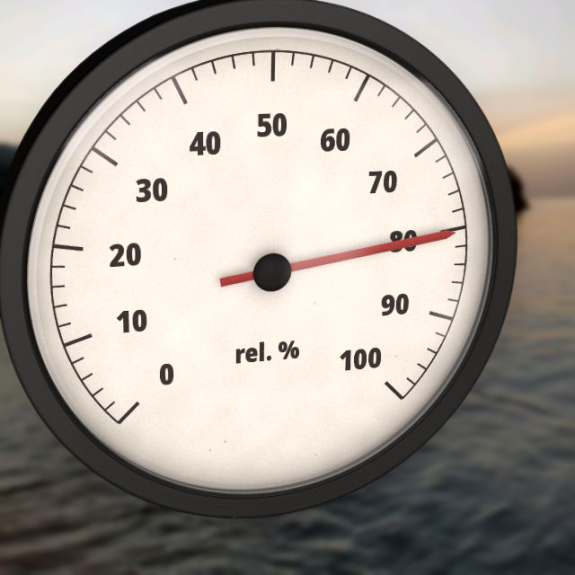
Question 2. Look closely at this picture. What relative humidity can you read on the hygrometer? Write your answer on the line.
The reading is 80 %
